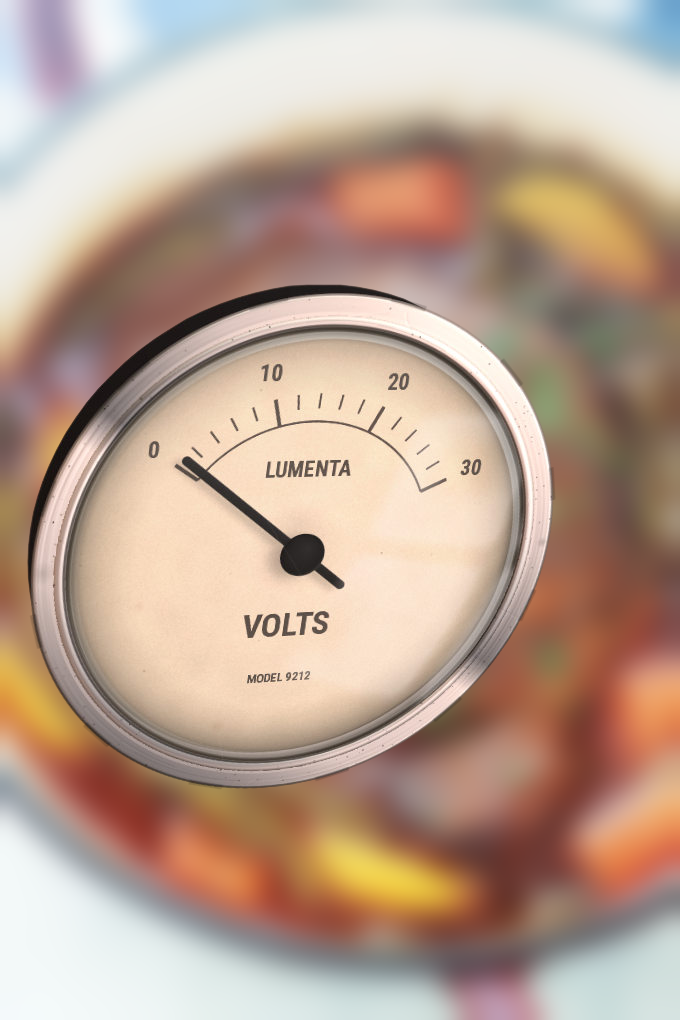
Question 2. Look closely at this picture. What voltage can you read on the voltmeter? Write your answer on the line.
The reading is 1 V
